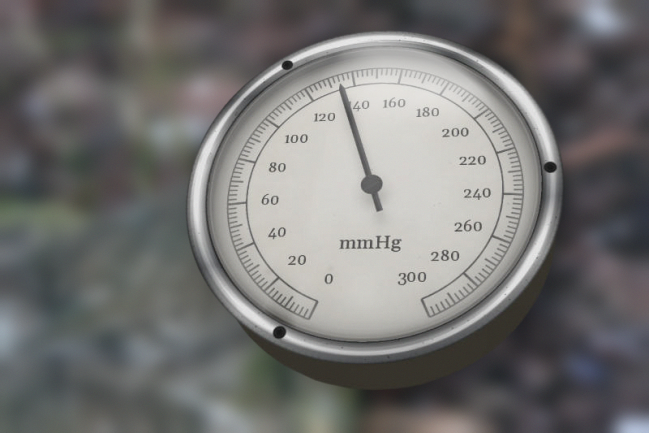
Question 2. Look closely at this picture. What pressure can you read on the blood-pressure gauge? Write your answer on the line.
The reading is 134 mmHg
